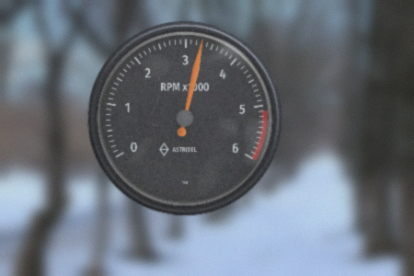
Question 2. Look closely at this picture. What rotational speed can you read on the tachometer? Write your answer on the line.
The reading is 3300 rpm
